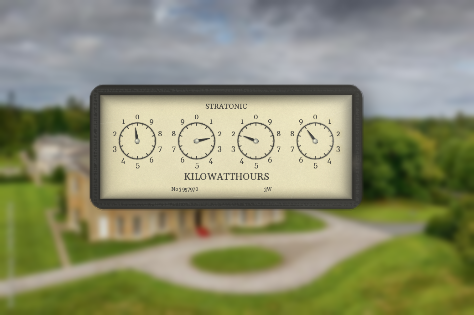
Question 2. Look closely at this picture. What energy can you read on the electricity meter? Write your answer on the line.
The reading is 219 kWh
